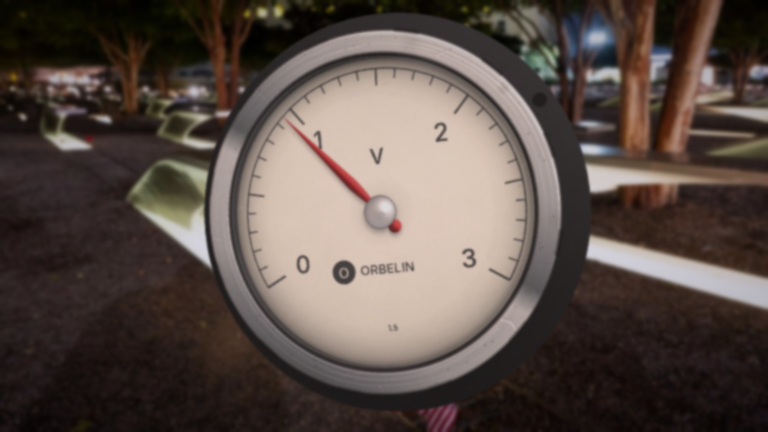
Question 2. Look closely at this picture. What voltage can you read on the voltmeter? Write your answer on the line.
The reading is 0.95 V
